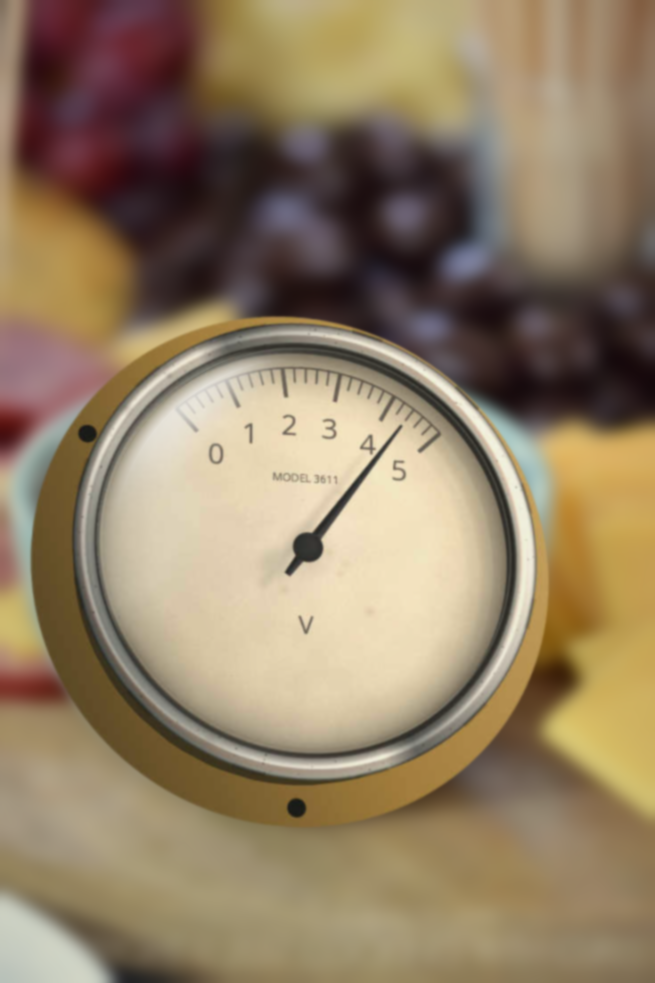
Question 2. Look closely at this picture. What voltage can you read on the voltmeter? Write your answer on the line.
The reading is 4.4 V
